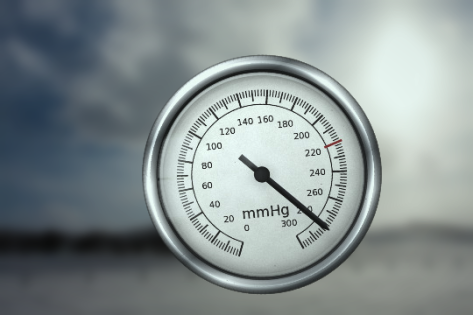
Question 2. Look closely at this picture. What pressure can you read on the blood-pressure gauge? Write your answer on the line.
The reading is 280 mmHg
